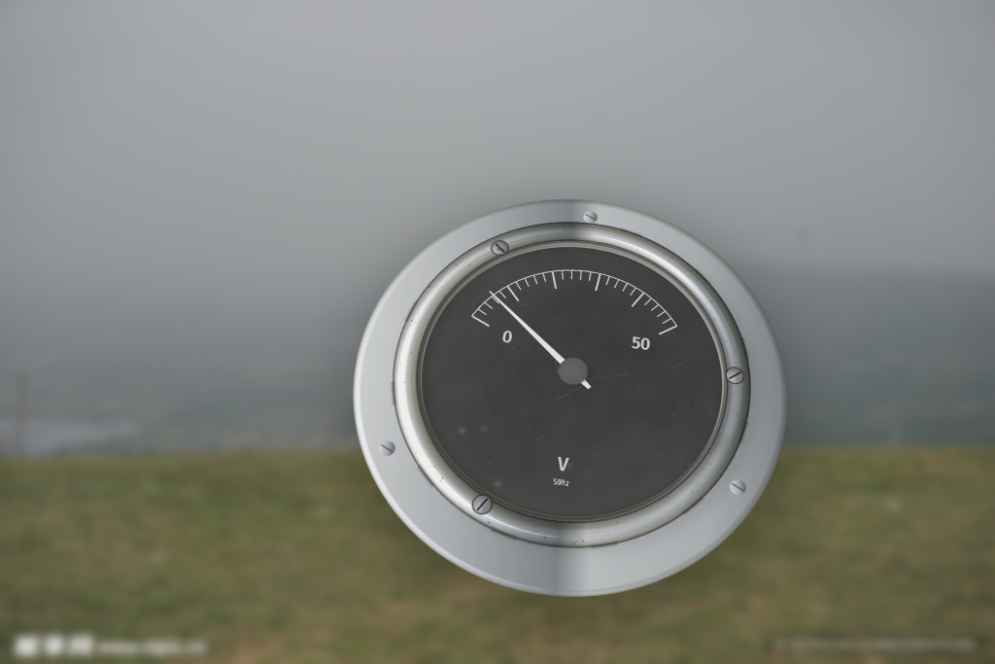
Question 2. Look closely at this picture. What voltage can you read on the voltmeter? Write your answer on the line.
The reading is 6 V
